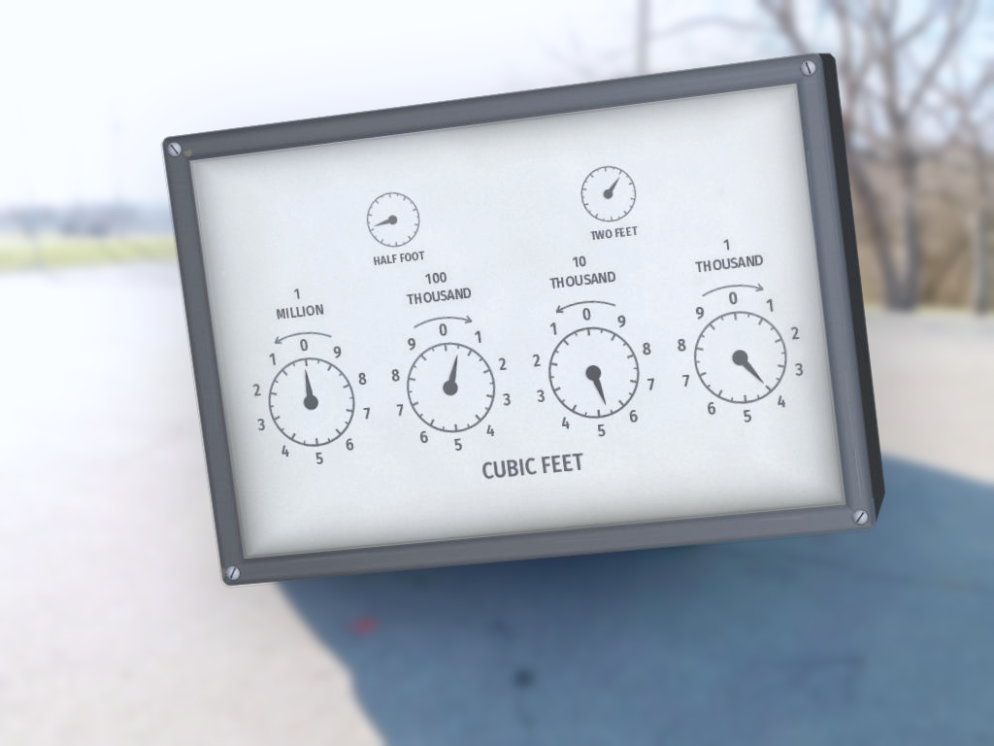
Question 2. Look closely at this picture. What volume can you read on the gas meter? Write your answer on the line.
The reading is 5400 ft³
